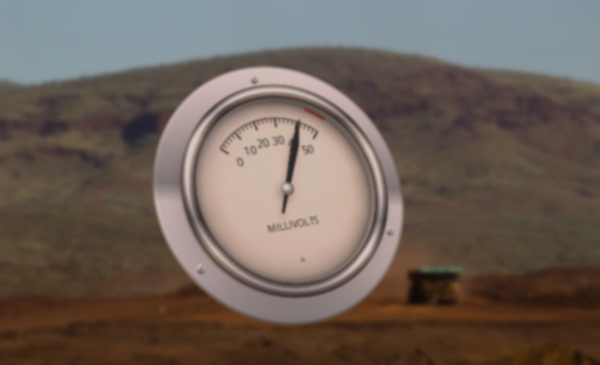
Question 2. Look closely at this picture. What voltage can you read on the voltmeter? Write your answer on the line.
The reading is 40 mV
